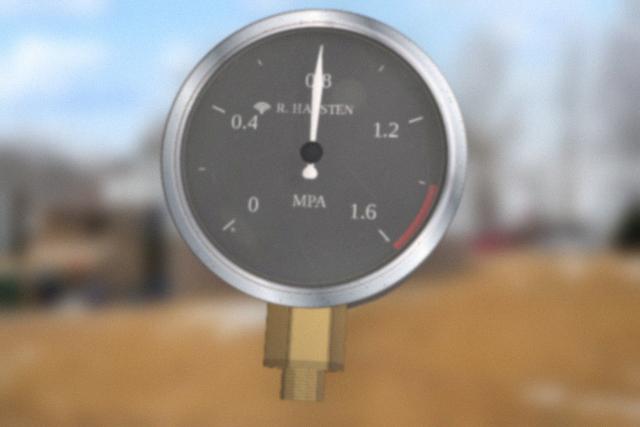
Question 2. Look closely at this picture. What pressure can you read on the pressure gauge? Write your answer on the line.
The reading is 0.8 MPa
